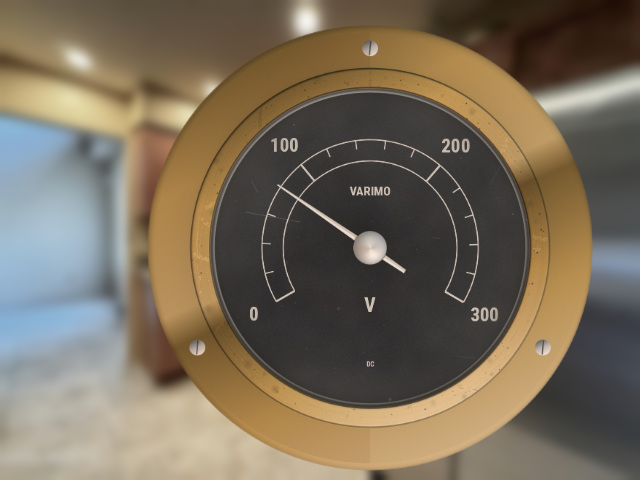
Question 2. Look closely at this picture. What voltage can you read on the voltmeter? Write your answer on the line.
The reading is 80 V
